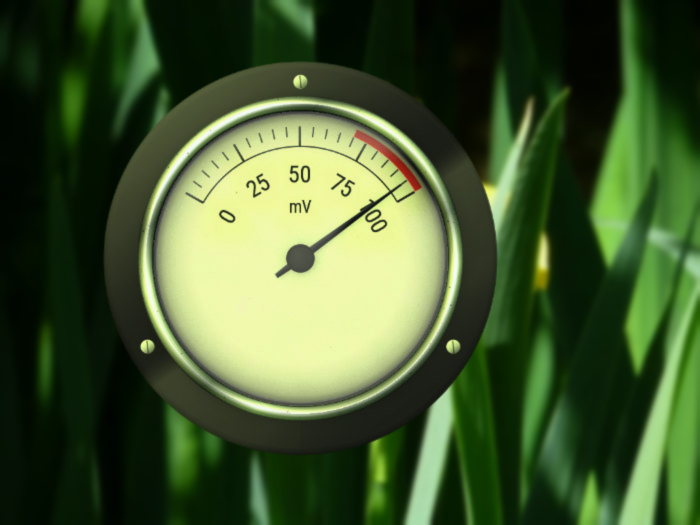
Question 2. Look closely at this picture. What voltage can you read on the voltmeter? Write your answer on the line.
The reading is 95 mV
